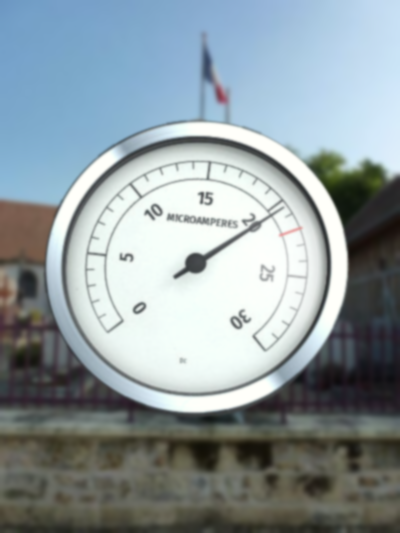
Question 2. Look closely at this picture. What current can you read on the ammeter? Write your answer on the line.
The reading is 20.5 µA
